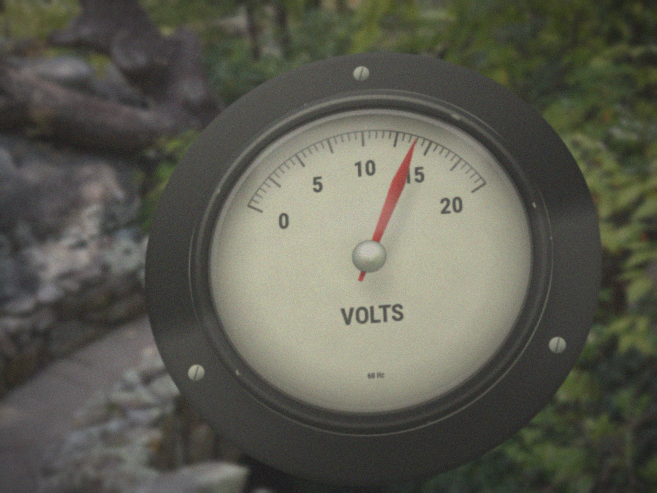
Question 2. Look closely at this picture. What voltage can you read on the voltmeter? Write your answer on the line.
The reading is 14 V
